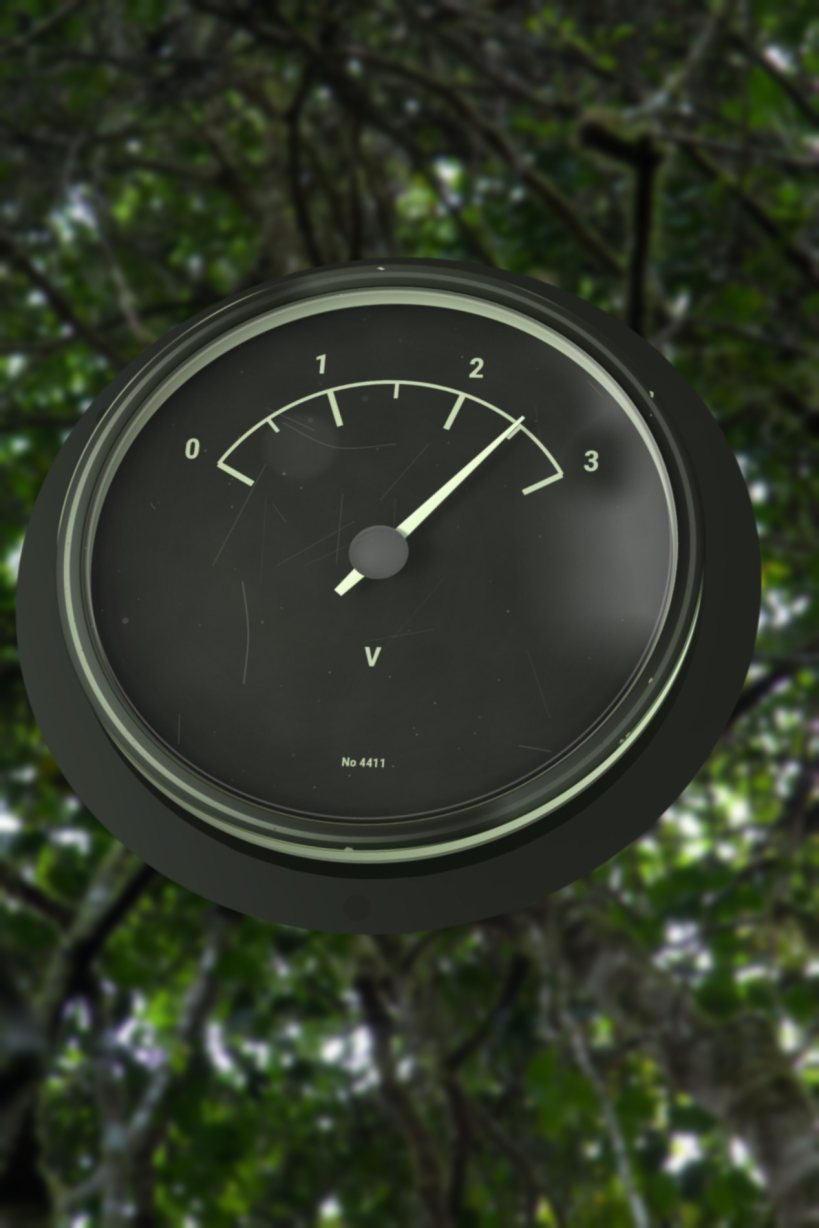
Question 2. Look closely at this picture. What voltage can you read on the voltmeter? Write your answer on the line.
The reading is 2.5 V
